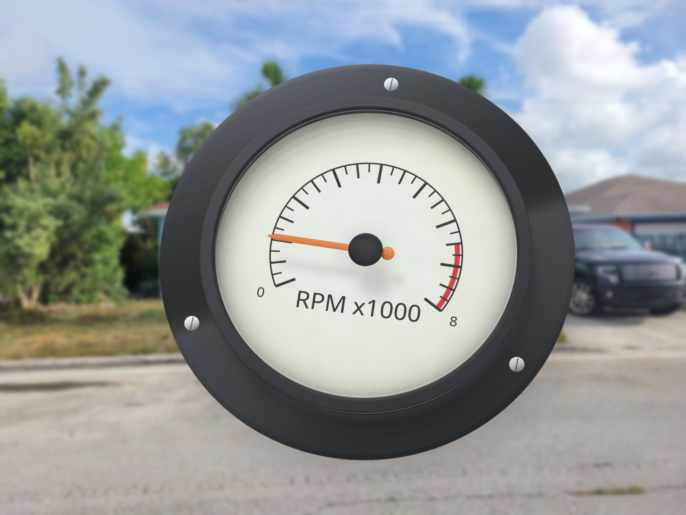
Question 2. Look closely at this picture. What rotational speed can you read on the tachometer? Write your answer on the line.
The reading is 1000 rpm
